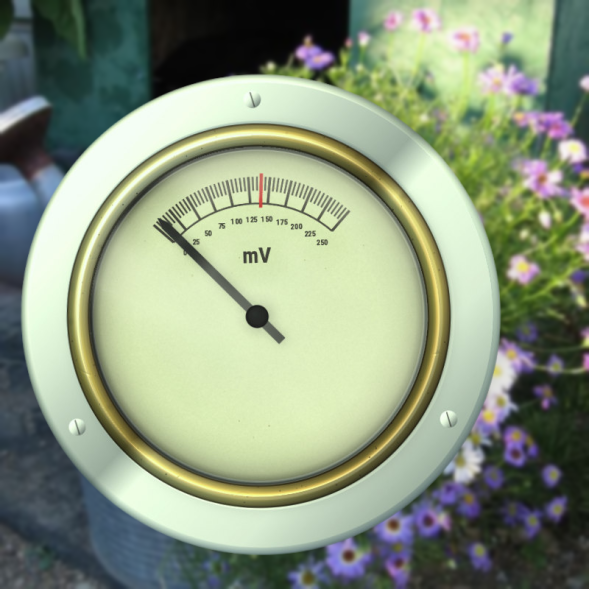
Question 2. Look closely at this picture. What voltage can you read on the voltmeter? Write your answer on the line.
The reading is 10 mV
